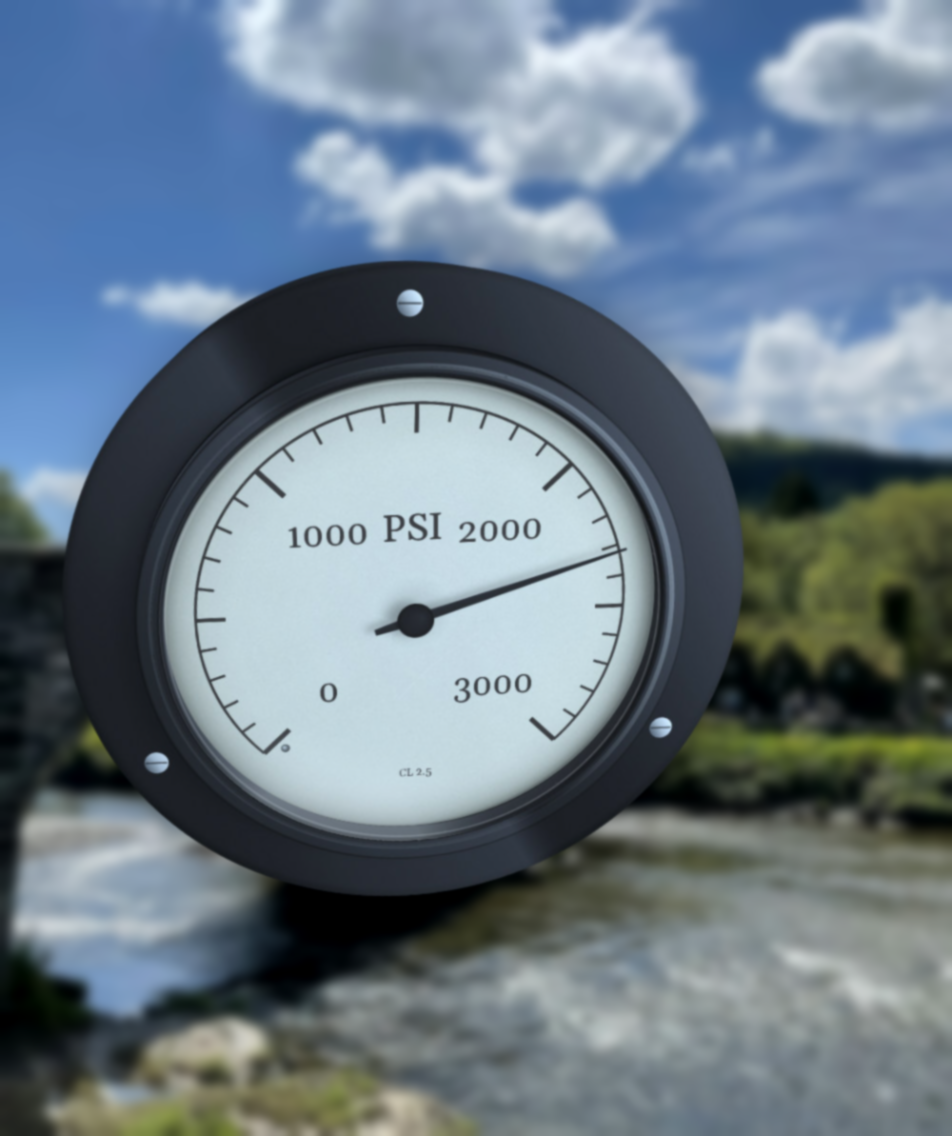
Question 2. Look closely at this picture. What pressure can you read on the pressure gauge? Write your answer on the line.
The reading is 2300 psi
